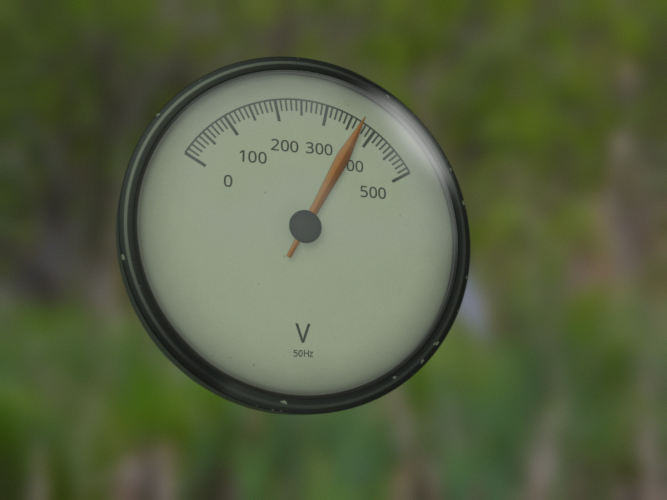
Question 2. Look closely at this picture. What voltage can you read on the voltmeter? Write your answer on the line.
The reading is 370 V
